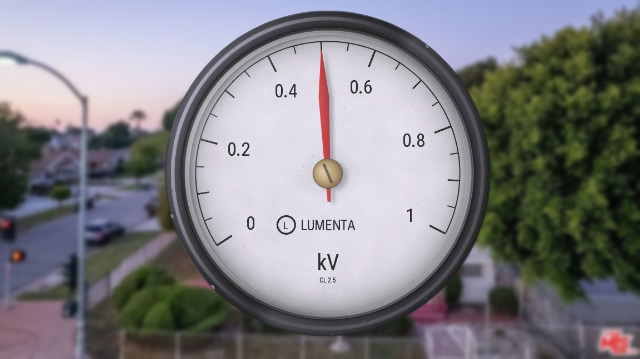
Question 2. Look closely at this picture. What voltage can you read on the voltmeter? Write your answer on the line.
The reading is 0.5 kV
